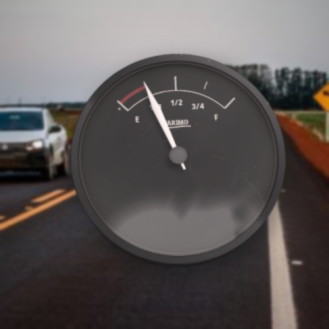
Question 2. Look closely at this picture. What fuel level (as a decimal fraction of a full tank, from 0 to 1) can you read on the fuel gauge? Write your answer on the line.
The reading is 0.25
